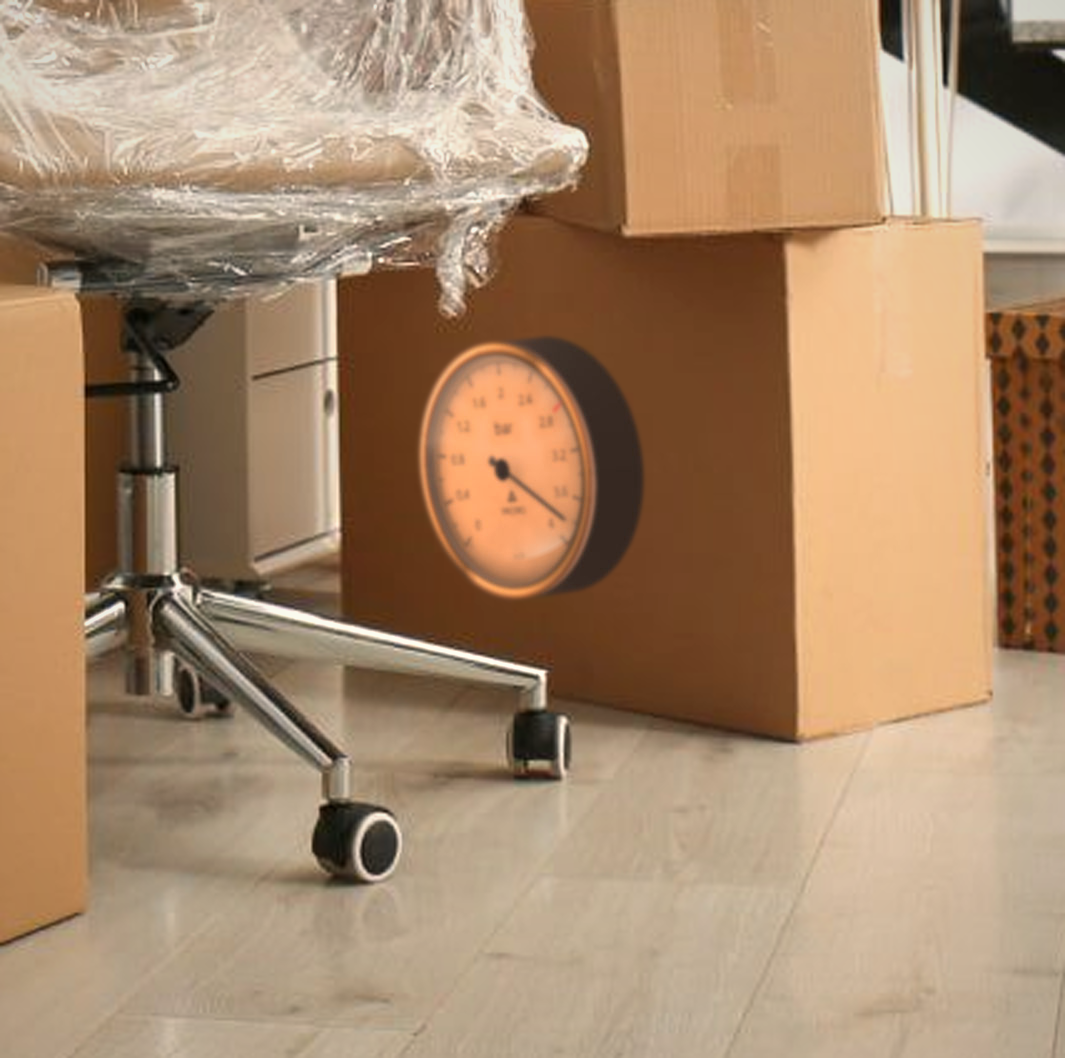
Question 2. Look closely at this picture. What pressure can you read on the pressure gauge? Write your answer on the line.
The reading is 3.8 bar
